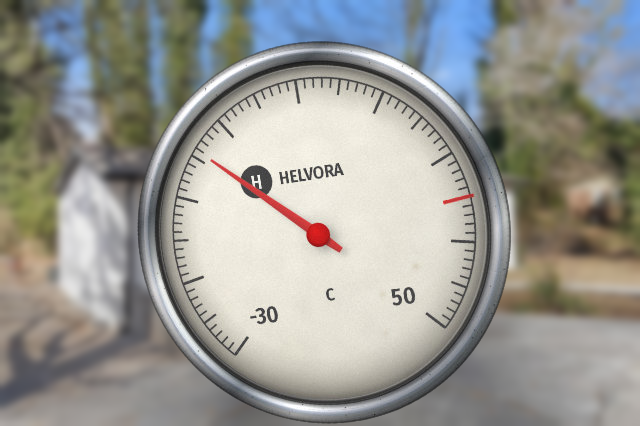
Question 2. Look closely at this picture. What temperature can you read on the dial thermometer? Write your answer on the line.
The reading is -4 °C
